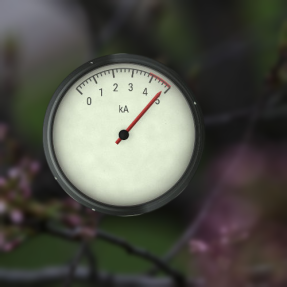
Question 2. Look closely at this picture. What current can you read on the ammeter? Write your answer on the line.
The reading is 4.8 kA
